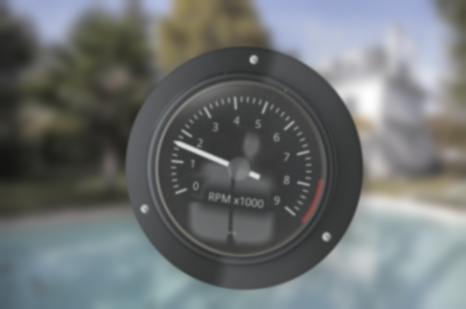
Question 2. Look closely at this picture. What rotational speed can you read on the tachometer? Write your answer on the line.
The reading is 1600 rpm
